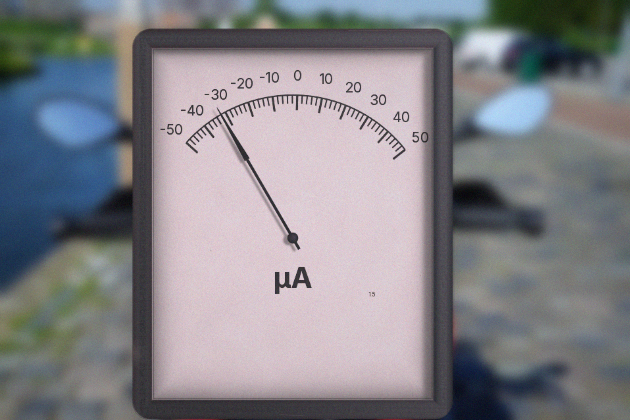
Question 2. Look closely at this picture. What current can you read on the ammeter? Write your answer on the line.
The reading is -32 µA
